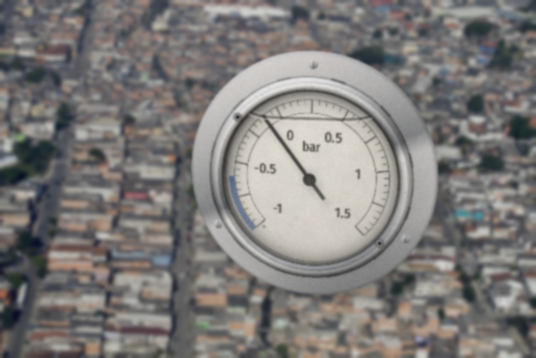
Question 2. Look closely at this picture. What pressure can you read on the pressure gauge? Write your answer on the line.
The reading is -0.1 bar
